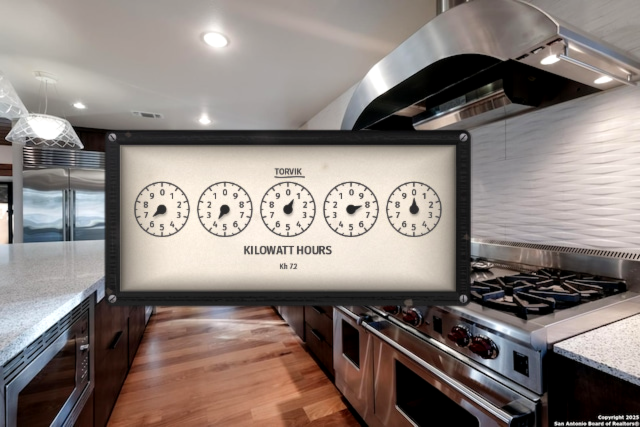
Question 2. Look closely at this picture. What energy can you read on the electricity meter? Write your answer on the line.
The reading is 64080 kWh
